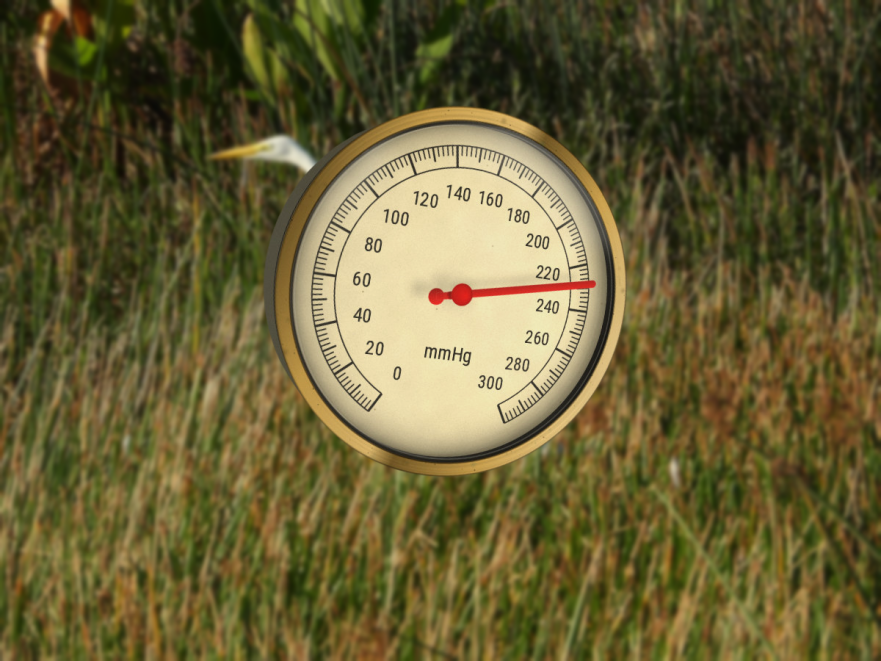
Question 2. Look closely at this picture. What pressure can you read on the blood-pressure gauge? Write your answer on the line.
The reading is 228 mmHg
